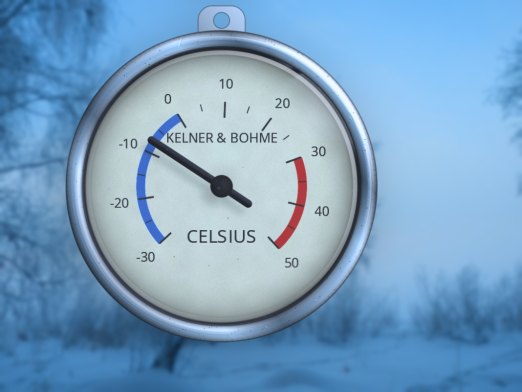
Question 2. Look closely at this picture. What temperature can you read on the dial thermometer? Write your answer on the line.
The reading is -7.5 °C
